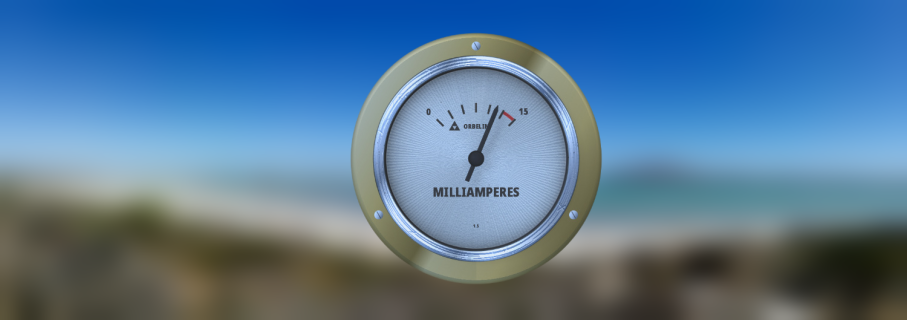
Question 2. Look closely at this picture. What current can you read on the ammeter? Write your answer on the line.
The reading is 11.25 mA
